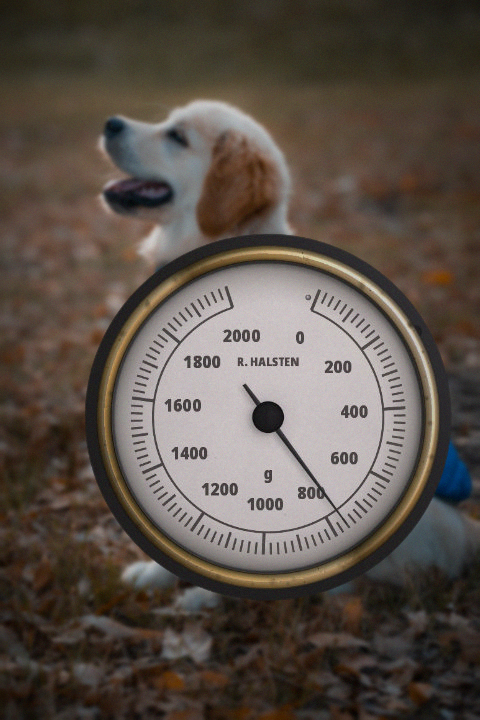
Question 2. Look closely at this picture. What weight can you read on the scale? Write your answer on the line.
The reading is 760 g
